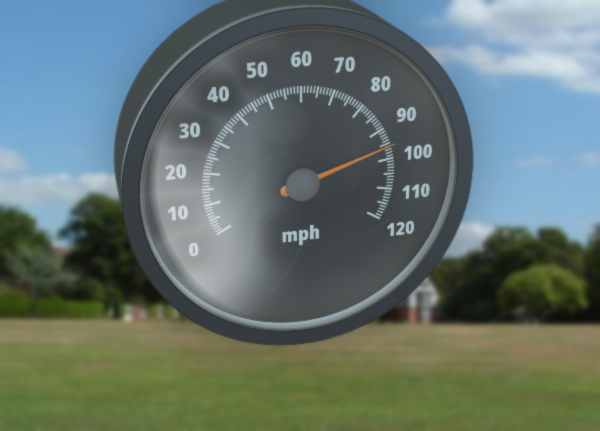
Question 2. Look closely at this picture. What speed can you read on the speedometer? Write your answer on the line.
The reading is 95 mph
